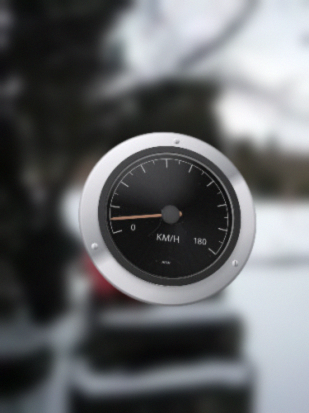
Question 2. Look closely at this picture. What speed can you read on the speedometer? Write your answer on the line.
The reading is 10 km/h
